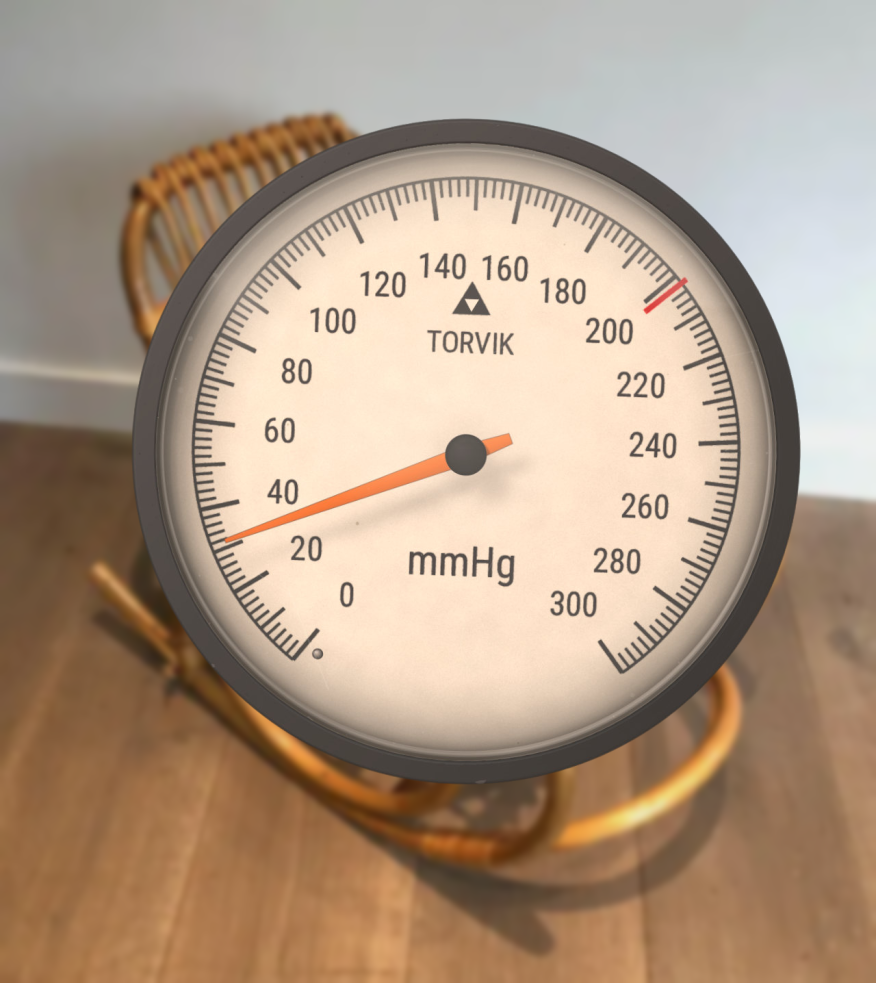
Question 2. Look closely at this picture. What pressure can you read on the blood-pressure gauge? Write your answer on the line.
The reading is 32 mmHg
